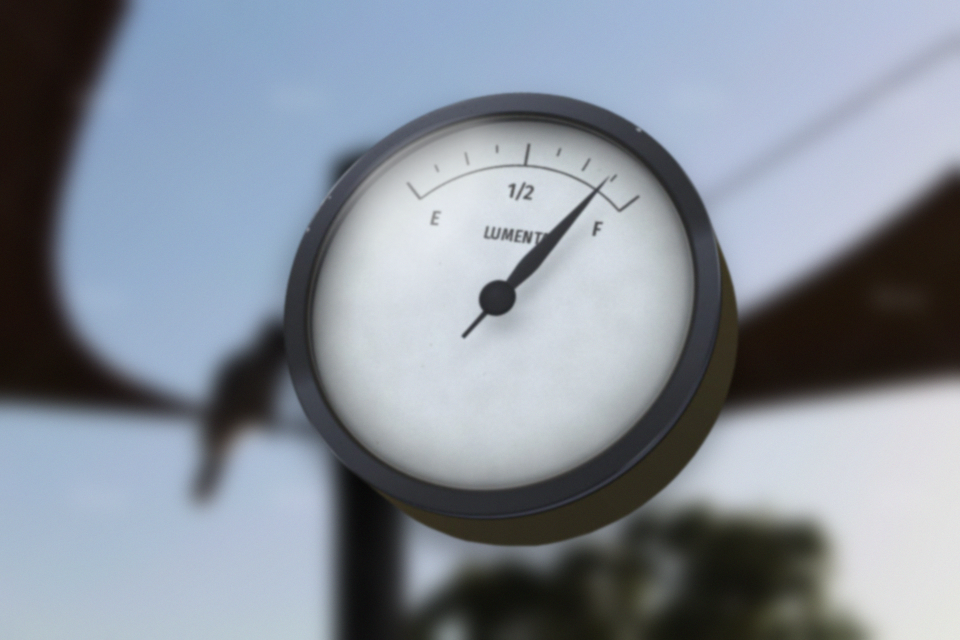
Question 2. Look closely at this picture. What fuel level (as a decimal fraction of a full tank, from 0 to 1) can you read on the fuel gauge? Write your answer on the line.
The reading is 0.875
